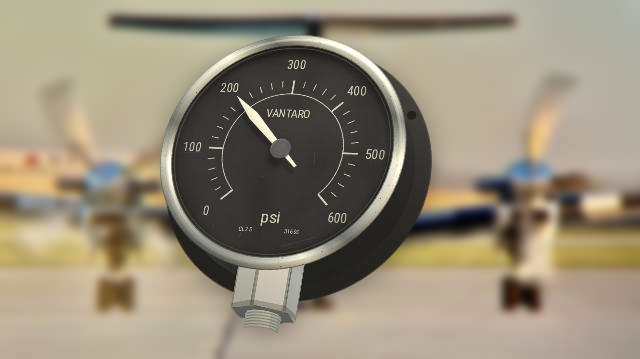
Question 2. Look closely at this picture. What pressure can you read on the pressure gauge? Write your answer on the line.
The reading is 200 psi
